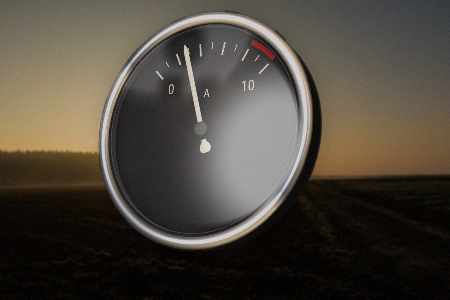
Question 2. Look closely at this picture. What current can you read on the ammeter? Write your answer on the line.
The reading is 3 A
